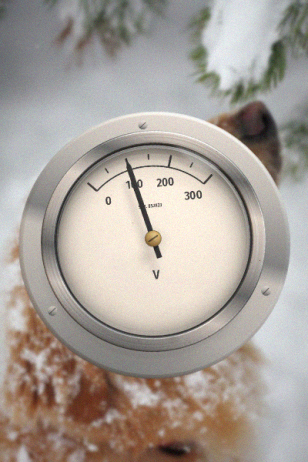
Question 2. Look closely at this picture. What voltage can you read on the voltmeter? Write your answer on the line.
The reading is 100 V
